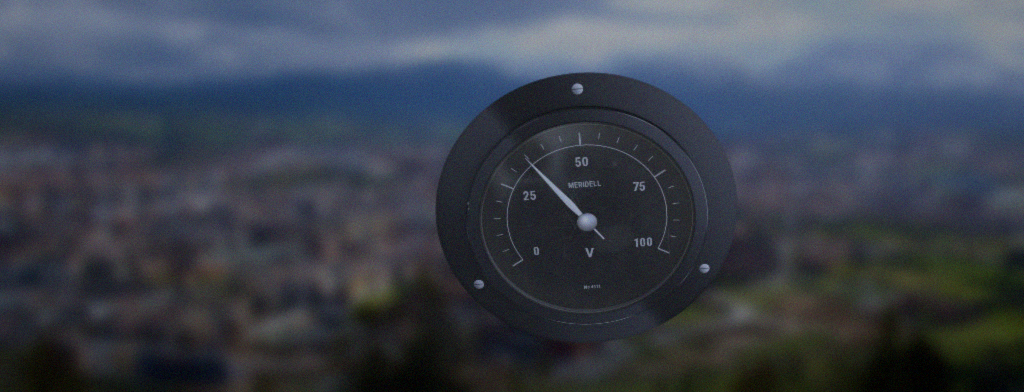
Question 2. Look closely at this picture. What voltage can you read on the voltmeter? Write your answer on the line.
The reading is 35 V
